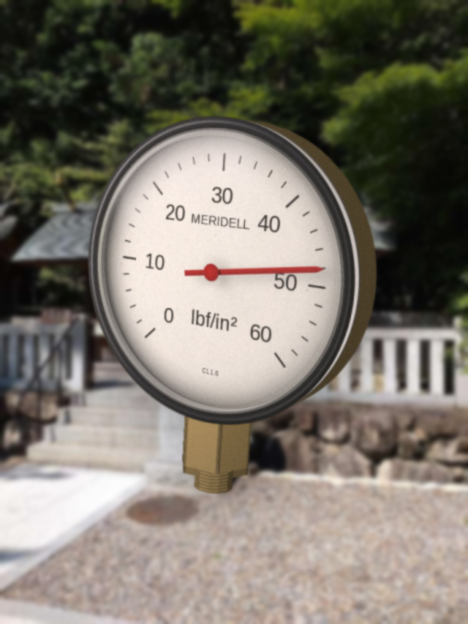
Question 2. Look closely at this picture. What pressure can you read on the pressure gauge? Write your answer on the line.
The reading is 48 psi
